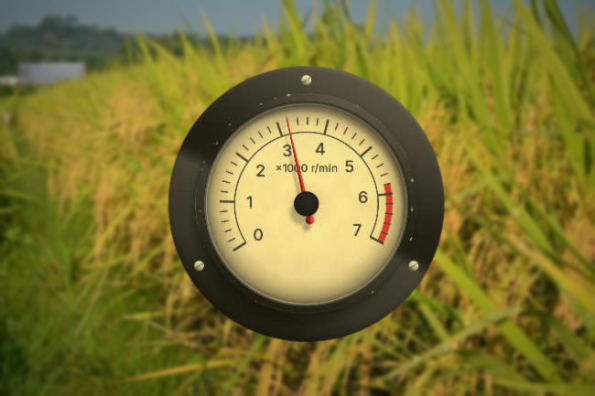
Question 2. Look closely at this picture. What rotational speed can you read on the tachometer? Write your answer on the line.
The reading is 3200 rpm
